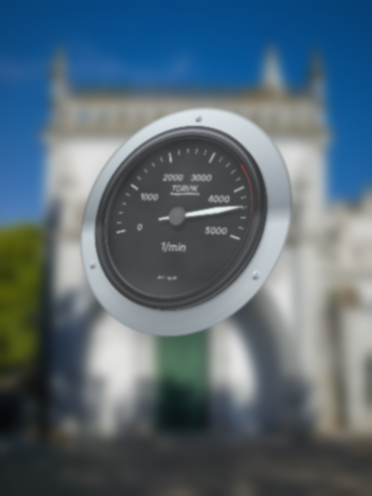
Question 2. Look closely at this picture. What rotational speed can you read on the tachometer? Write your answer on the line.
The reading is 4400 rpm
